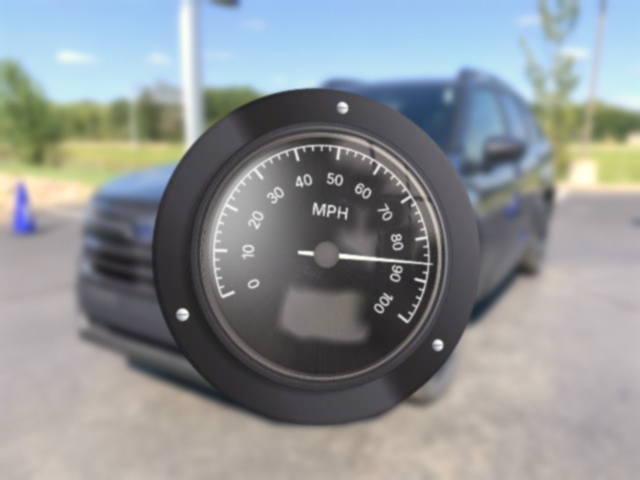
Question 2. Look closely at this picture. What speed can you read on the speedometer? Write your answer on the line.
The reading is 86 mph
